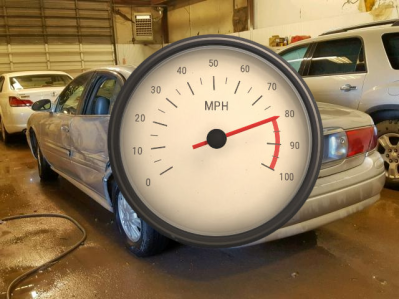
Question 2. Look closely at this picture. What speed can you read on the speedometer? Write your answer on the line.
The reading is 80 mph
